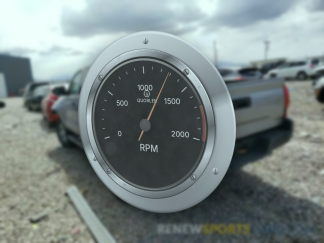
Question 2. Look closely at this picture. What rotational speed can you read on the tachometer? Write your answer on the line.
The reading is 1300 rpm
